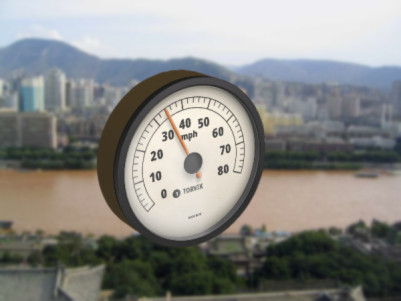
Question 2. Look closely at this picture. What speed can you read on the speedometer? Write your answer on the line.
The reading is 34 mph
